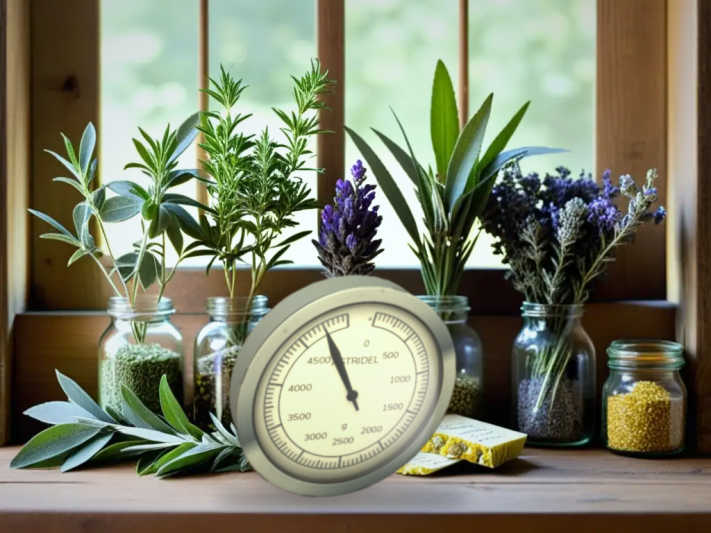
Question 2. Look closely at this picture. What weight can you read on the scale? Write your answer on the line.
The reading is 4750 g
